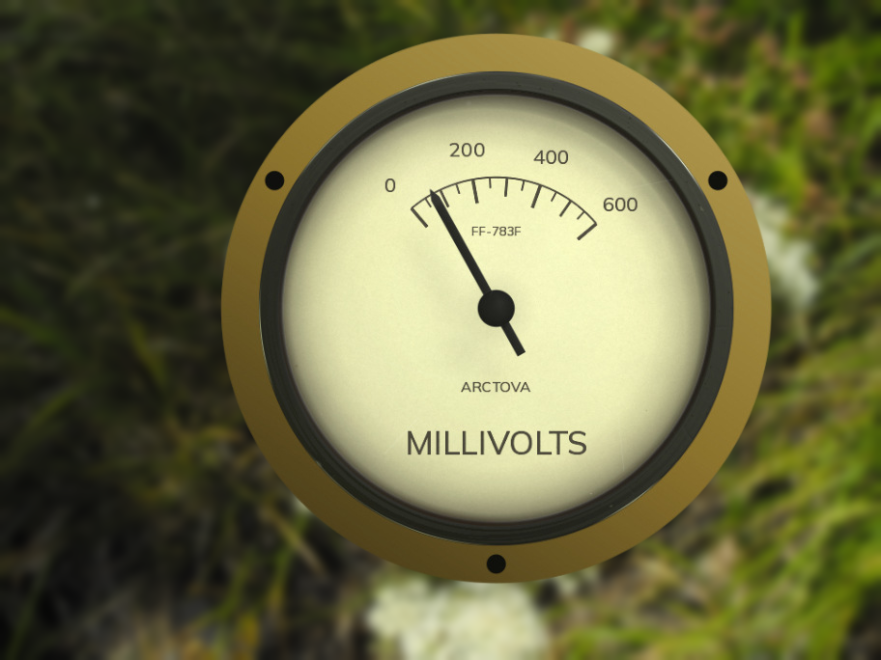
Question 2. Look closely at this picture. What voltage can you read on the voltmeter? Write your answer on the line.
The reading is 75 mV
